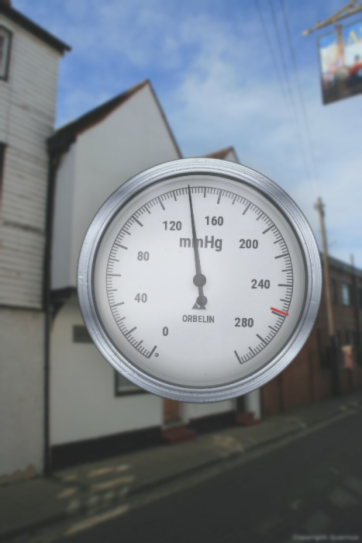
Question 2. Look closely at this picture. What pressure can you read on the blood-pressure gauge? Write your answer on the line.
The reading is 140 mmHg
